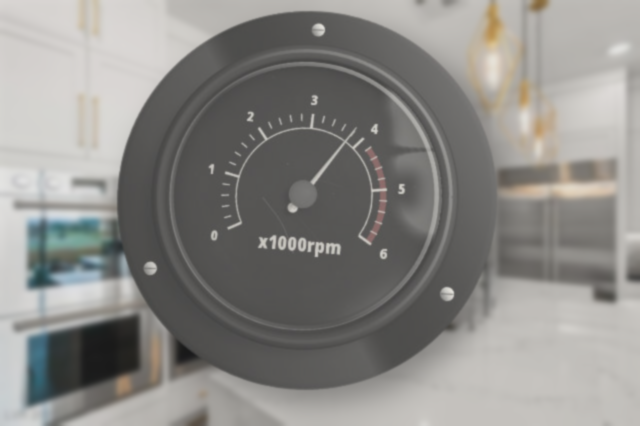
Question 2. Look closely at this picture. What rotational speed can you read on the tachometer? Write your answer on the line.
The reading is 3800 rpm
